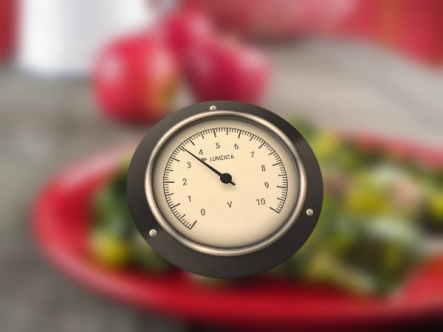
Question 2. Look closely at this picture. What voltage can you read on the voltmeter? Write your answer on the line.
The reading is 3.5 V
